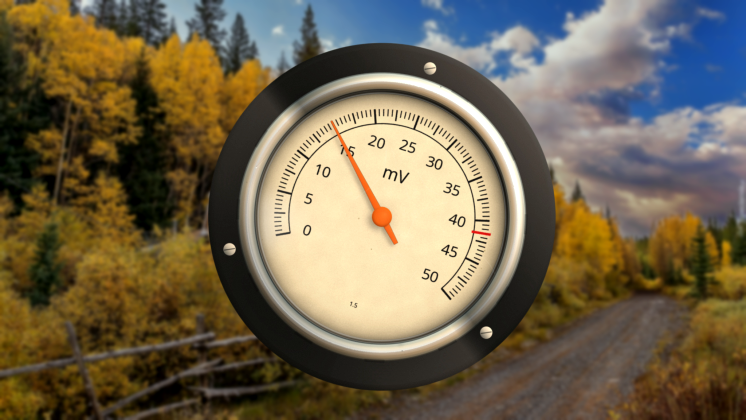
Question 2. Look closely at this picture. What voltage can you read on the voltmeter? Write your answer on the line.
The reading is 15 mV
